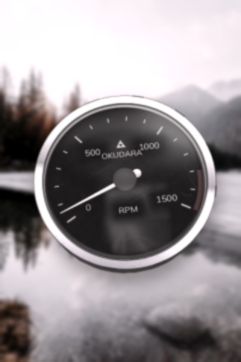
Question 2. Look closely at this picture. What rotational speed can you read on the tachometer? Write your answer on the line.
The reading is 50 rpm
